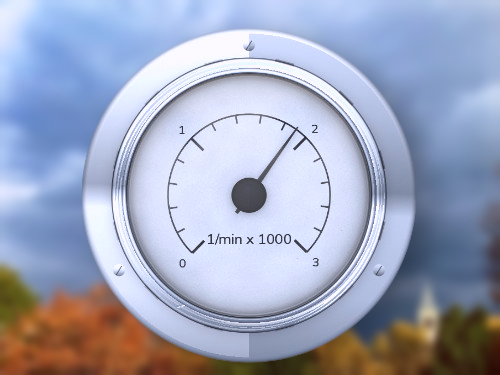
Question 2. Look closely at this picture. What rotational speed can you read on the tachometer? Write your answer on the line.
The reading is 1900 rpm
